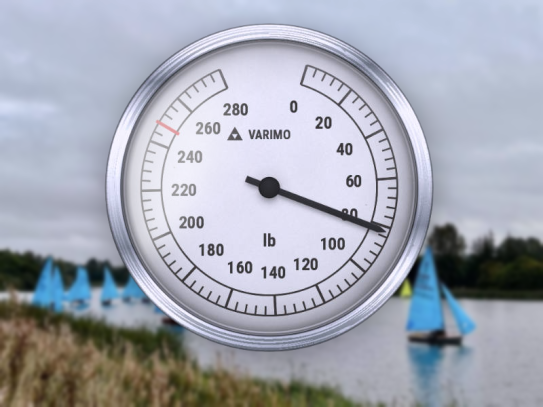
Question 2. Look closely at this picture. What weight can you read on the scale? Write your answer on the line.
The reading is 82 lb
